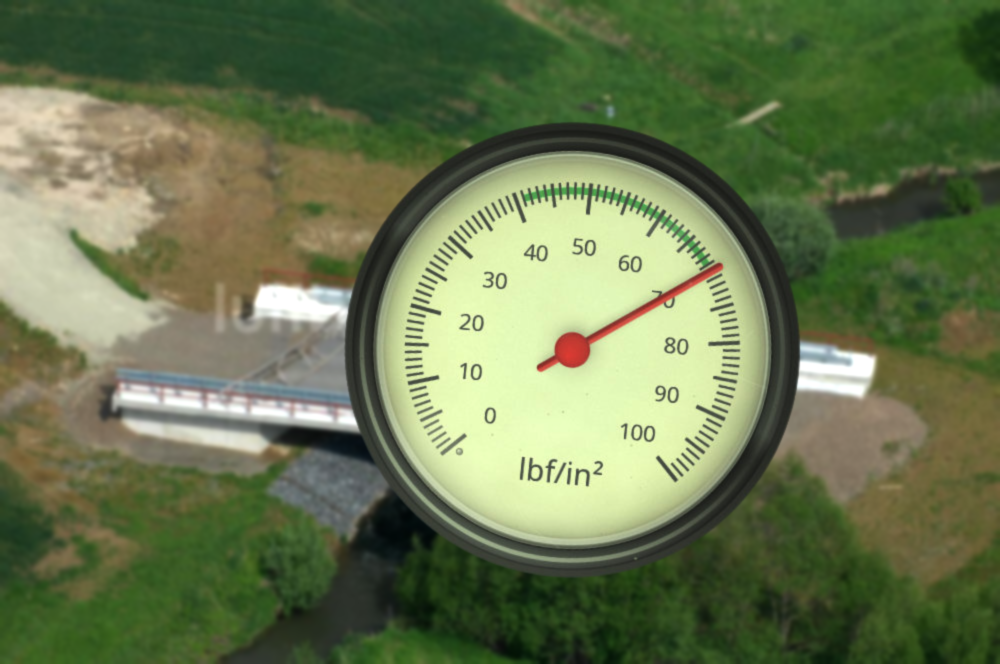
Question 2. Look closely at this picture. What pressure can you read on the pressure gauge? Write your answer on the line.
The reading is 70 psi
